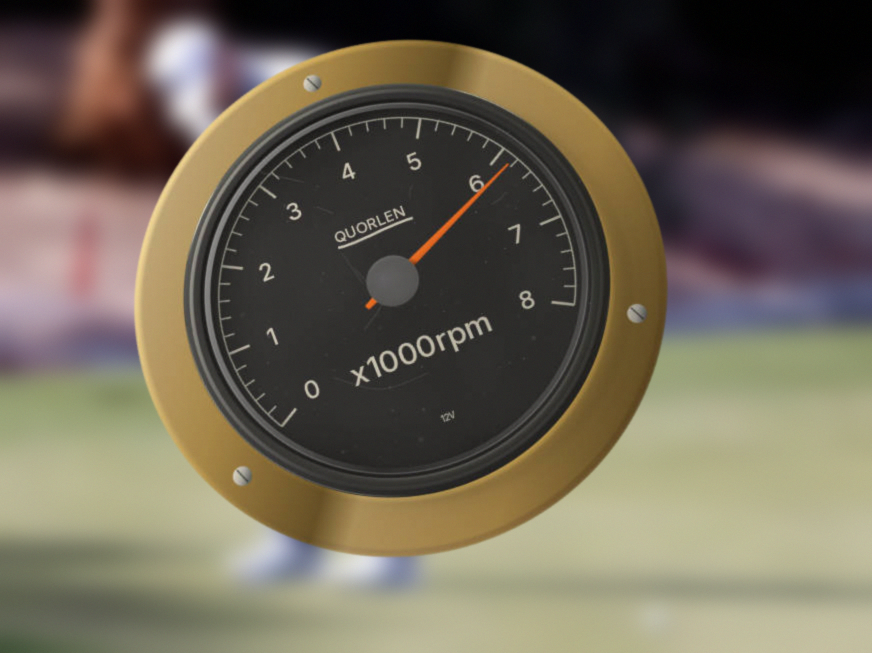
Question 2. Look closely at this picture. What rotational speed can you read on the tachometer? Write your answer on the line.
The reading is 6200 rpm
